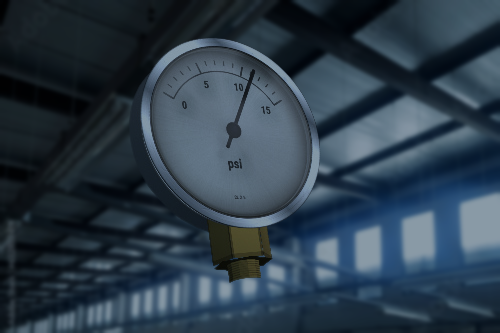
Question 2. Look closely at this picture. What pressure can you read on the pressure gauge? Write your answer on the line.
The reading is 11 psi
